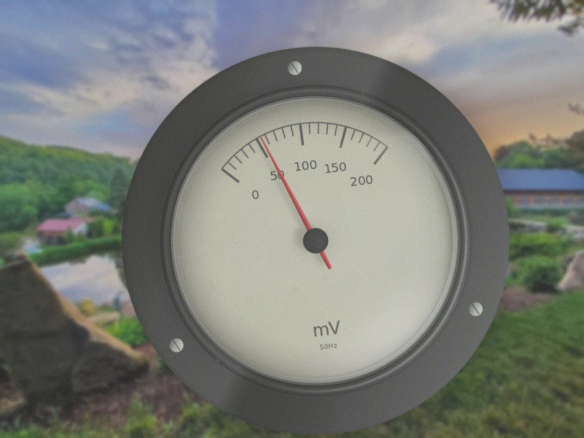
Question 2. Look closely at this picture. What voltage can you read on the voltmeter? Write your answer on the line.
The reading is 55 mV
